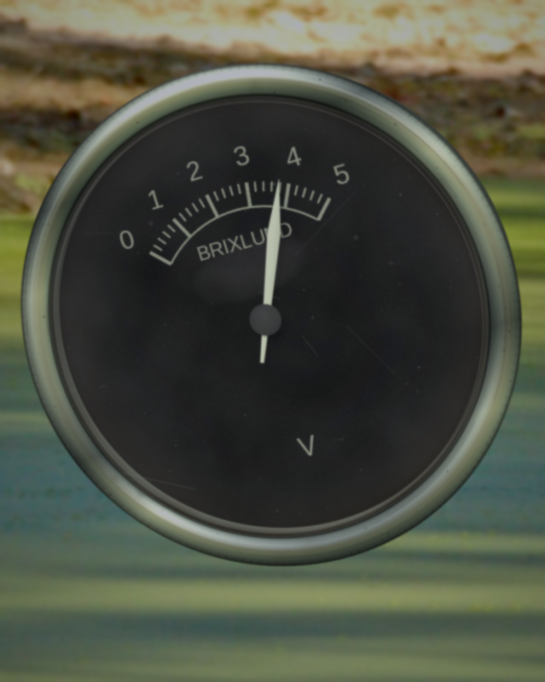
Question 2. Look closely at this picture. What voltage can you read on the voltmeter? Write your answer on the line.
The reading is 3.8 V
